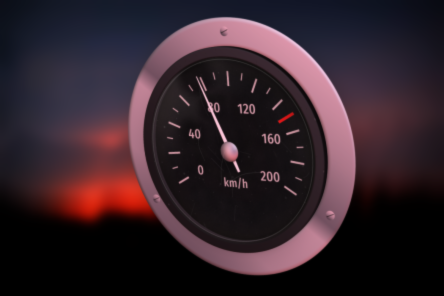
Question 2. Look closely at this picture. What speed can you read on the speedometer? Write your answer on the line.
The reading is 80 km/h
